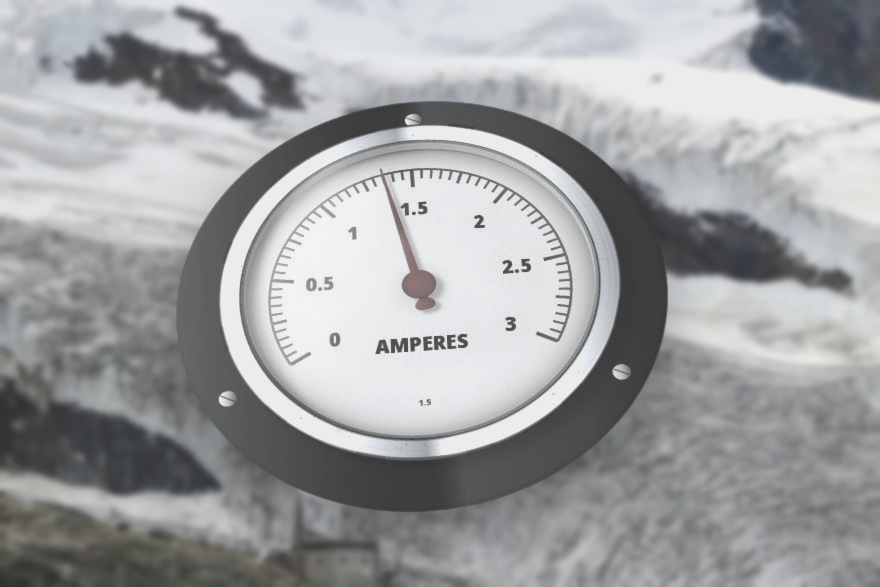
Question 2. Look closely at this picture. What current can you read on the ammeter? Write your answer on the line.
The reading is 1.35 A
